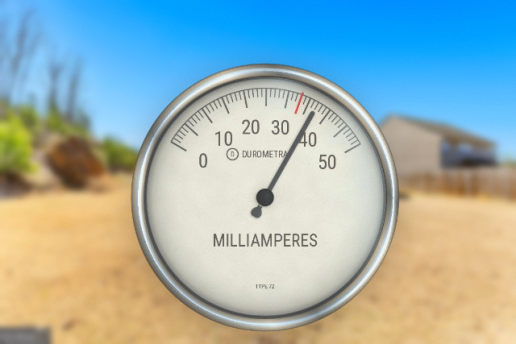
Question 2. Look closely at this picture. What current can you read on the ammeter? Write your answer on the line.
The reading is 37 mA
